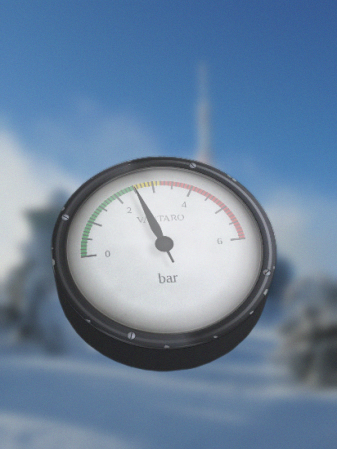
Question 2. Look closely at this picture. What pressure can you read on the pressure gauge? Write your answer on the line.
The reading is 2.5 bar
